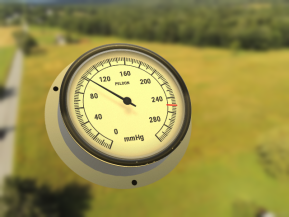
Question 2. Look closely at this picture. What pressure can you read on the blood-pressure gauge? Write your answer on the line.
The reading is 100 mmHg
